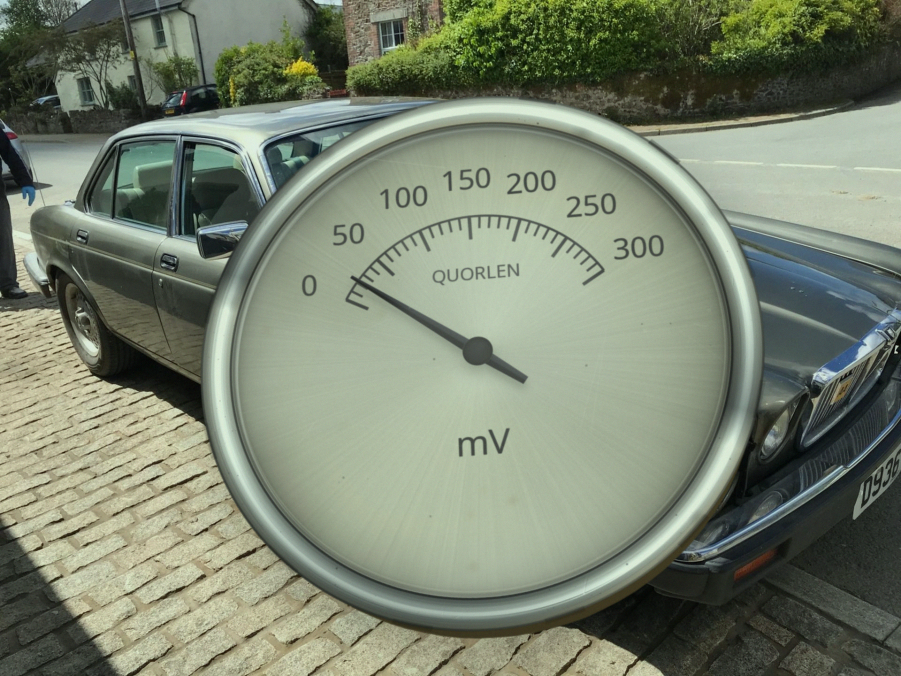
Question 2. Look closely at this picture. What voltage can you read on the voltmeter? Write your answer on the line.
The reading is 20 mV
